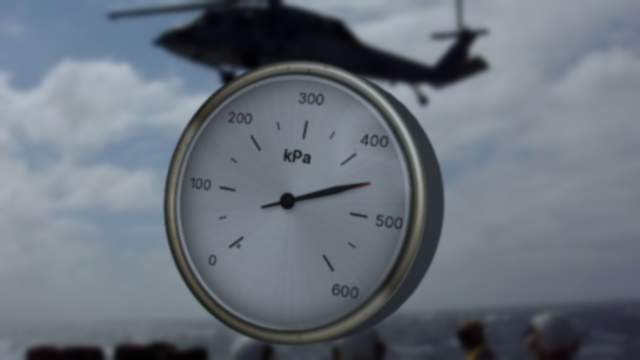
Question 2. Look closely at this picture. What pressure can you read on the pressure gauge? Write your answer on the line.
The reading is 450 kPa
